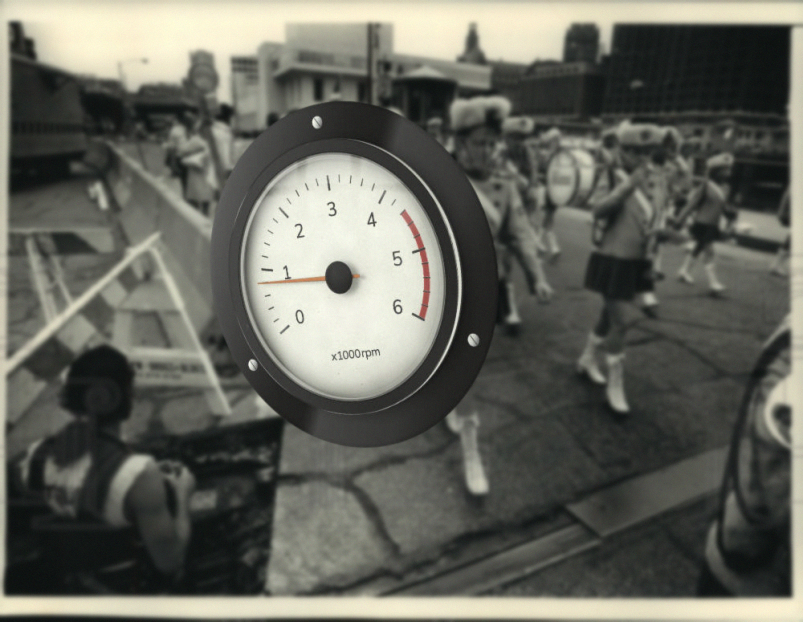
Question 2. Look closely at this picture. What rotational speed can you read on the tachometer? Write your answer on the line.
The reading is 800 rpm
